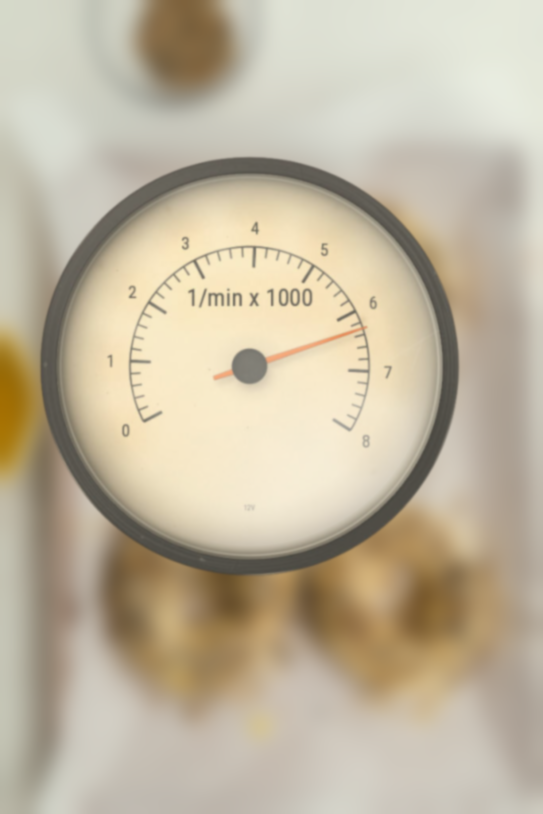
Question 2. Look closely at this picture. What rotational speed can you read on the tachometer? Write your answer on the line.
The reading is 6300 rpm
